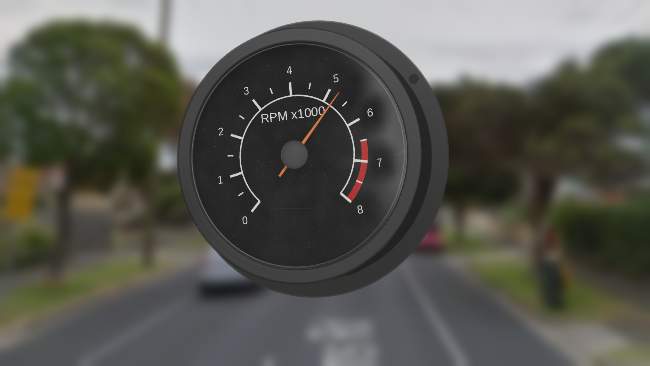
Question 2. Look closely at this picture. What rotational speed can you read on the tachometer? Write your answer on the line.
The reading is 5250 rpm
